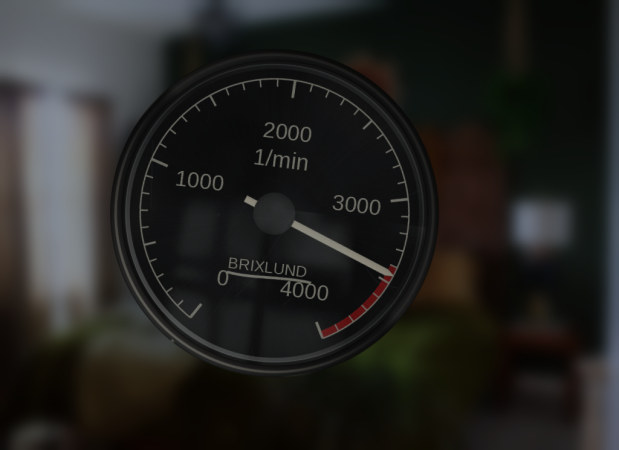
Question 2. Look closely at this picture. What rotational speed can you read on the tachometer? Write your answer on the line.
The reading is 3450 rpm
